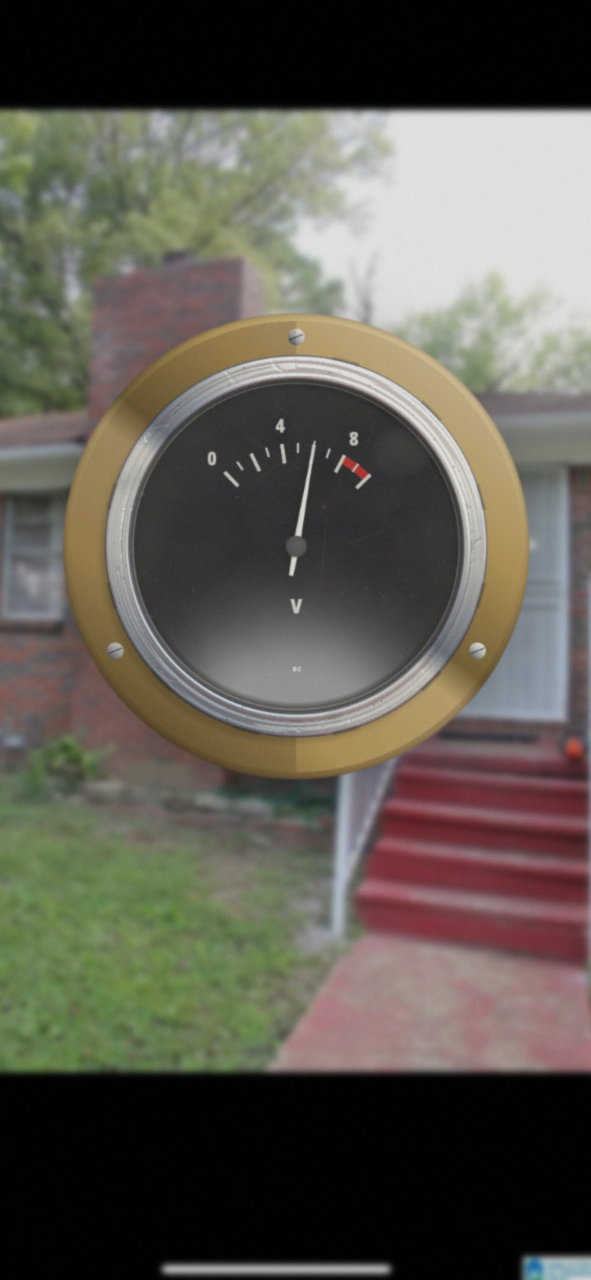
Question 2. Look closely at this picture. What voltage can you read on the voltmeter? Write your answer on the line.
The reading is 6 V
